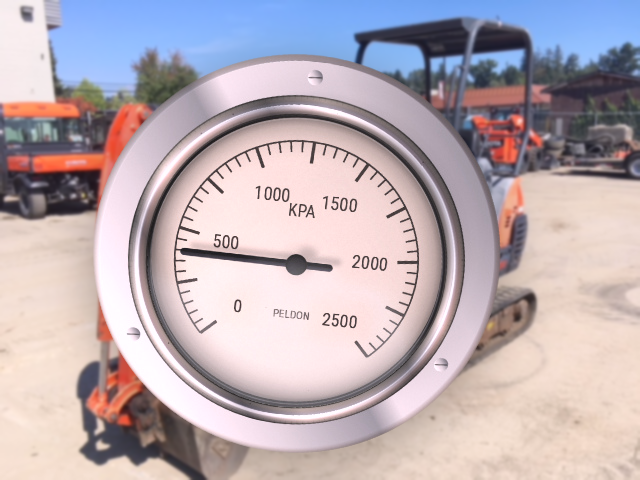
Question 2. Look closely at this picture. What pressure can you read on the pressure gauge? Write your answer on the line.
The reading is 400 kPa
